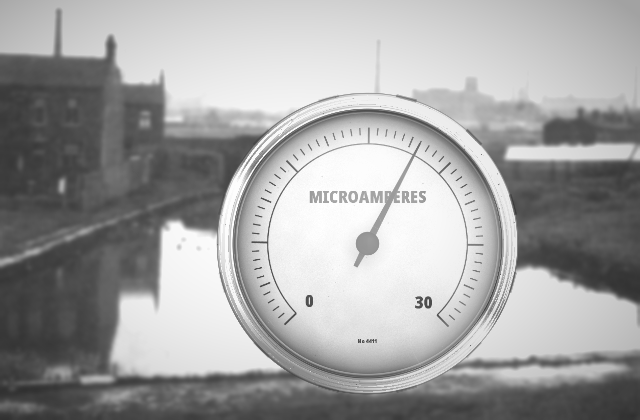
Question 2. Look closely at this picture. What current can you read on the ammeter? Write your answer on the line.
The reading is 18 µA
